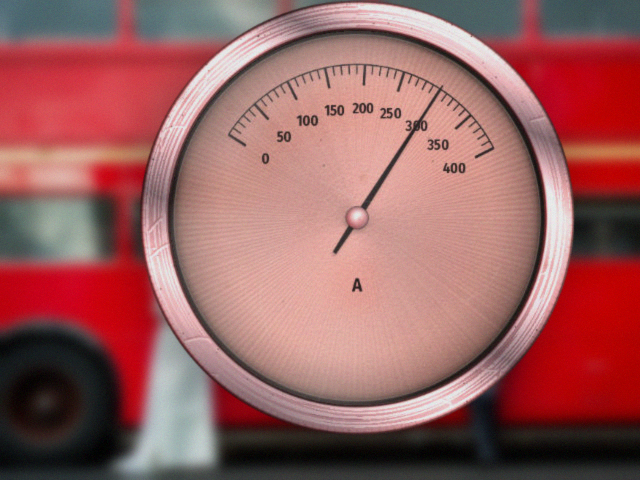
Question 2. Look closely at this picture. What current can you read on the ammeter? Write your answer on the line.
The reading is 300 A
